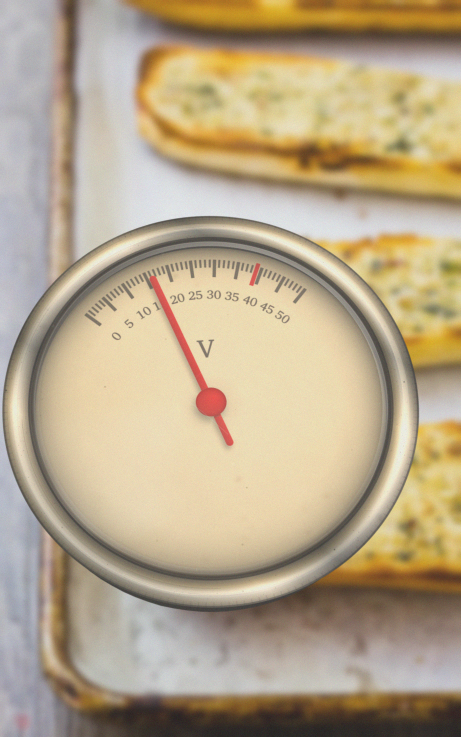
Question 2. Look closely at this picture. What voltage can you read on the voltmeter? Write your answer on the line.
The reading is 16 V
